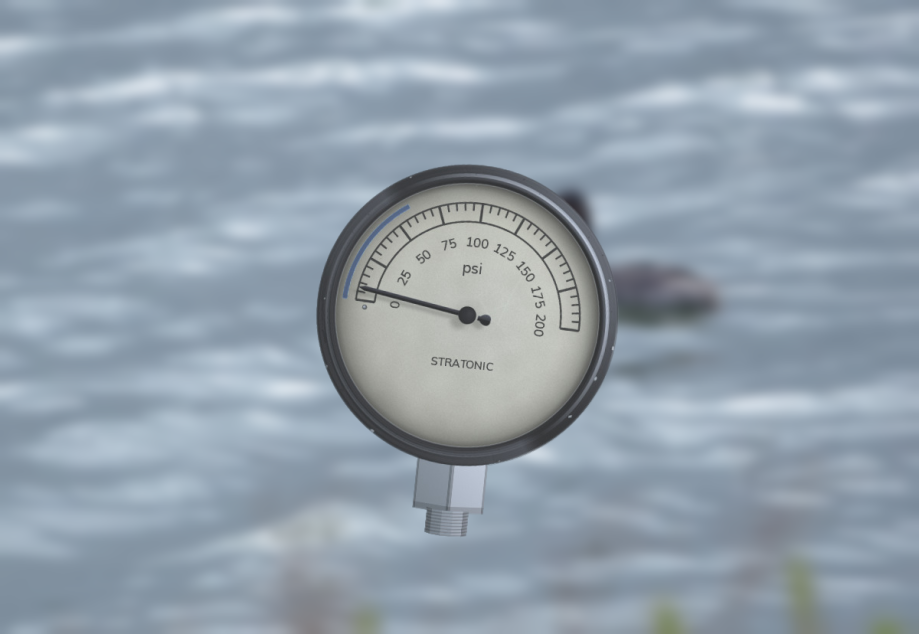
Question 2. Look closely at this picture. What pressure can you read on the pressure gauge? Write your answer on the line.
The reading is 7.5 psi
